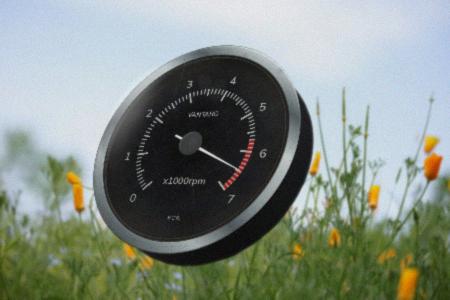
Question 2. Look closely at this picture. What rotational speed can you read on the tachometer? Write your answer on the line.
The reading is 6500 rpm
